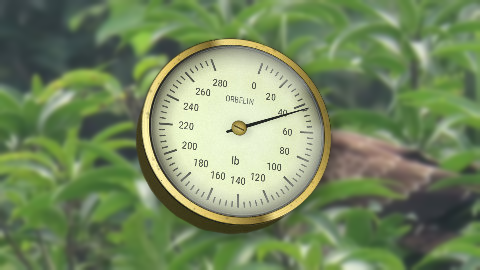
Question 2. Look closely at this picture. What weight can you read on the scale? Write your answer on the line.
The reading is 44 lb
